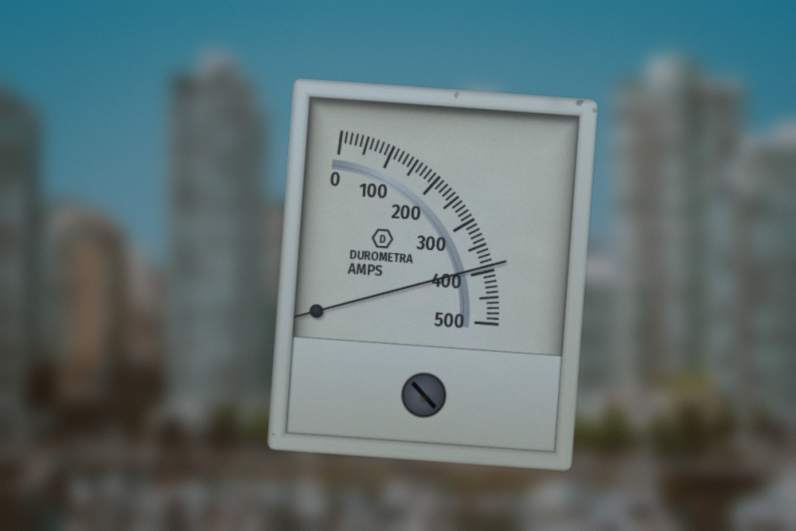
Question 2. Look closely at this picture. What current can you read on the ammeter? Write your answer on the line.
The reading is 390 A
